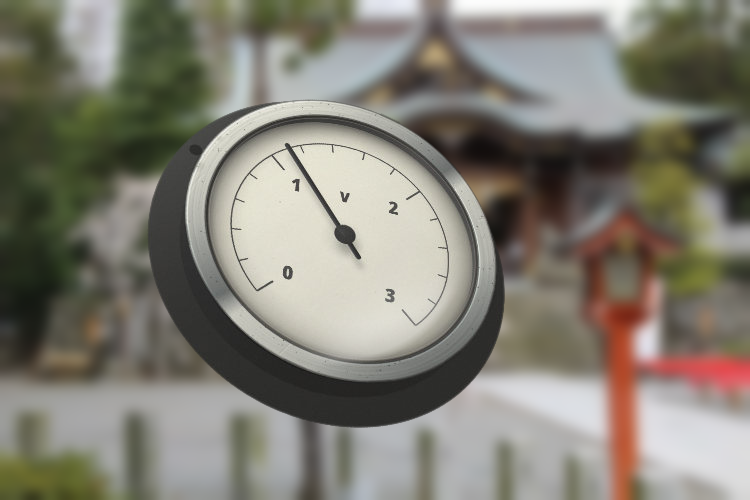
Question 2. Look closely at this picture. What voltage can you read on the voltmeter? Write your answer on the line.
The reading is 1.1 V
